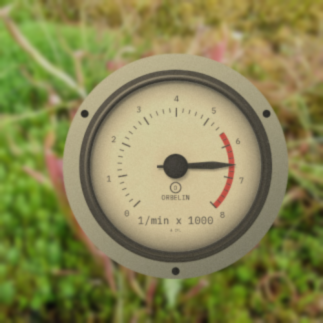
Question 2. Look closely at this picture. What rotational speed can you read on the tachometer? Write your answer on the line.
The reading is 6600 rpm
